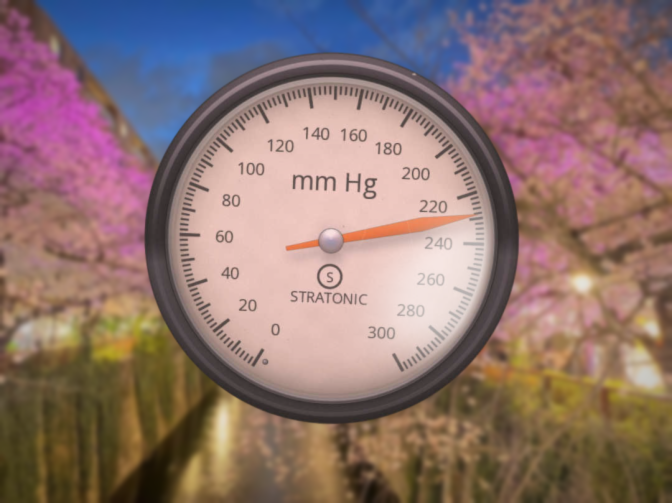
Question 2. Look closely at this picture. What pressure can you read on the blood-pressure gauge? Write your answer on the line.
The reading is 228 mmHg
